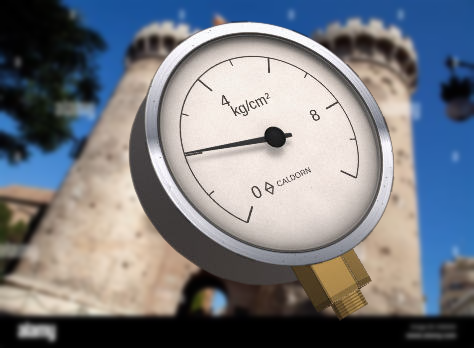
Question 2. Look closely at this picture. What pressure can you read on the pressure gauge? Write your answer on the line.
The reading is 2 kg/cm²
